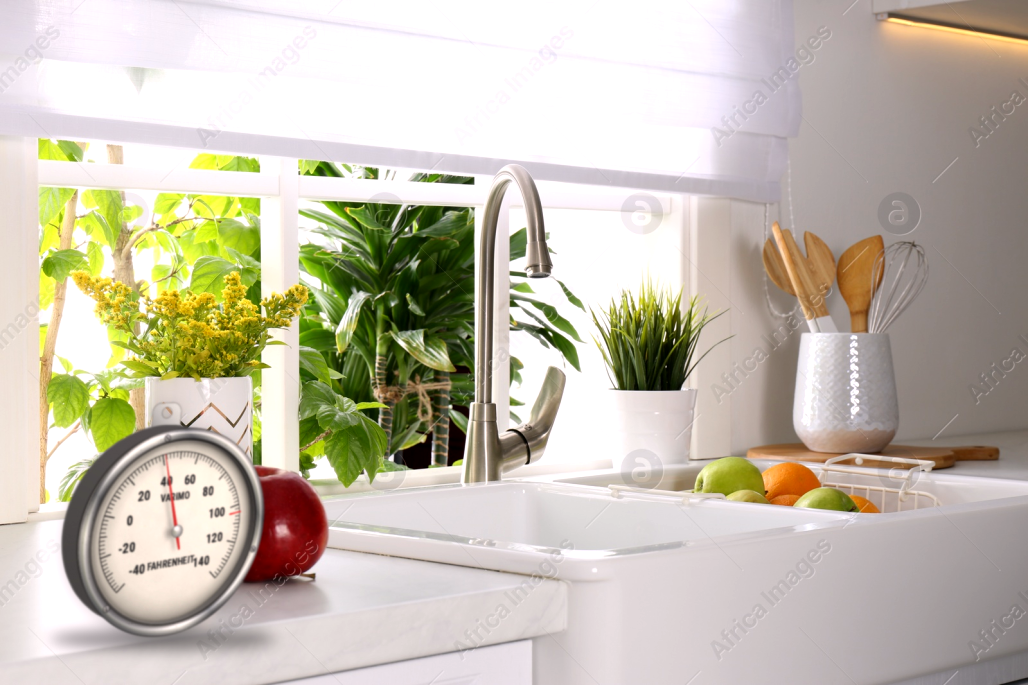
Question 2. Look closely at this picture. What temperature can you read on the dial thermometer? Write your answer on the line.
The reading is 40 °F
